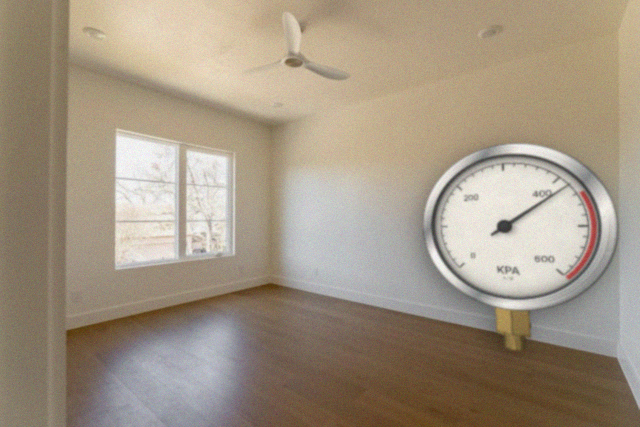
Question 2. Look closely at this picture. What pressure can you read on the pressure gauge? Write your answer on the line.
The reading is 420 kPa
